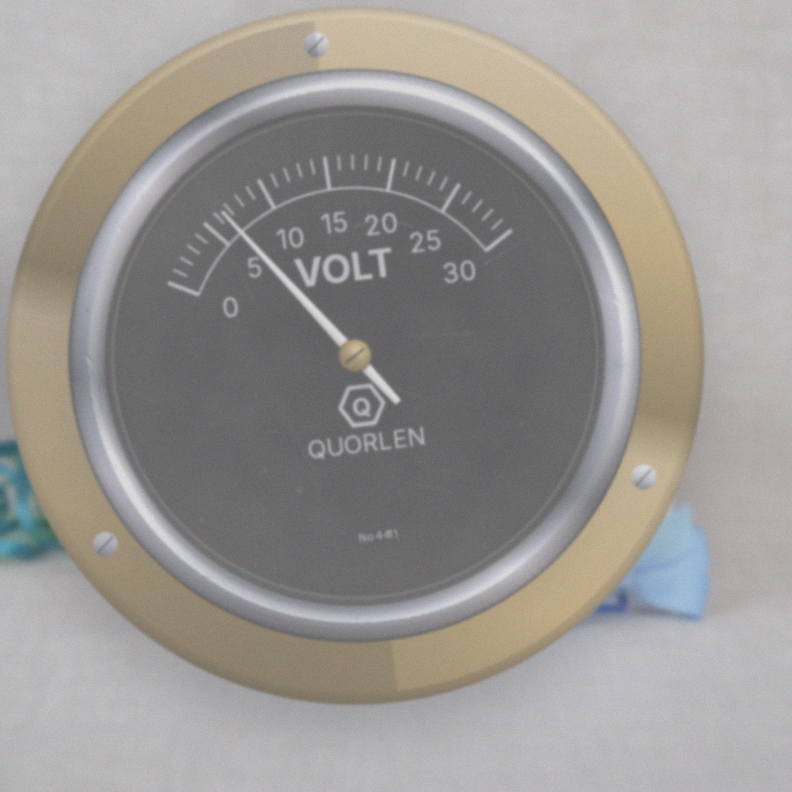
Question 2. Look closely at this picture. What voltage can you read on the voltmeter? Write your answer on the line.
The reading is 6.5 V
